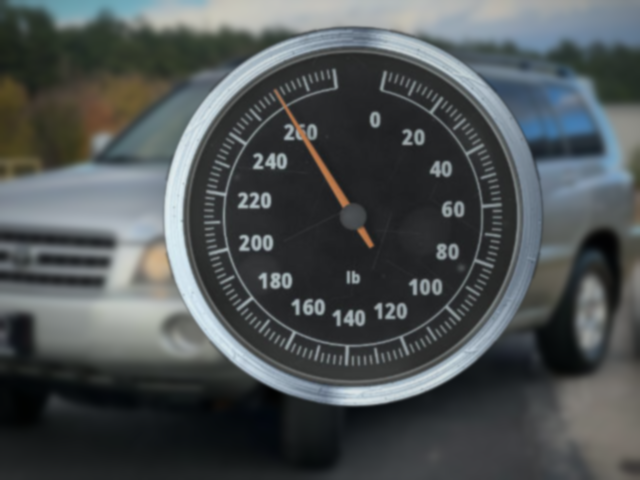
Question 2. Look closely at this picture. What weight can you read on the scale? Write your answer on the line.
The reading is 260 lb
